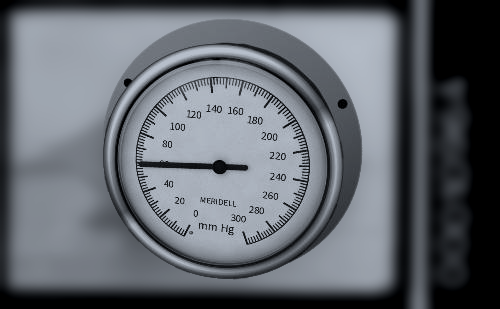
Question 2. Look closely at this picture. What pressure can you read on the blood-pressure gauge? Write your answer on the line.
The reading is 60 mmHg
